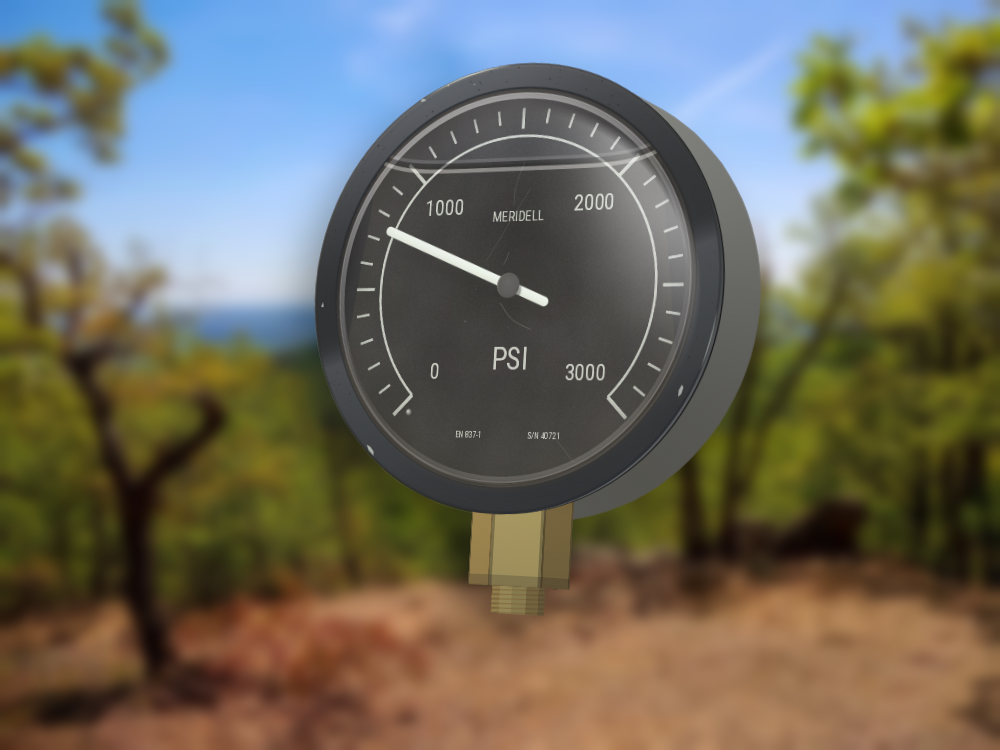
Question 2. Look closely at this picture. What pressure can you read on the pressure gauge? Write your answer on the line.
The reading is 750 psi
